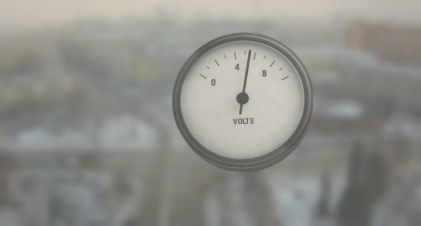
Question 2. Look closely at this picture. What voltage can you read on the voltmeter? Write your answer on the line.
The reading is 5.5 V
